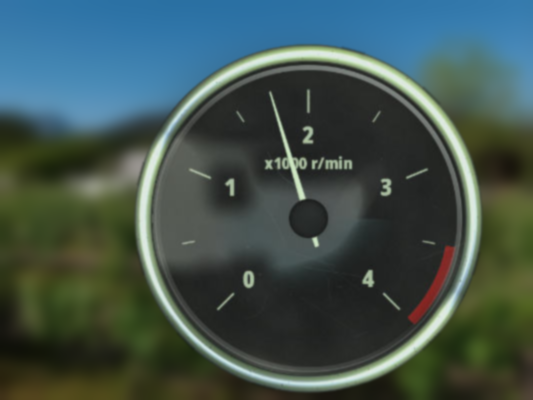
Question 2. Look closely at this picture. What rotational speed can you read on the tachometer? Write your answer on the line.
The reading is 1750 rpm
